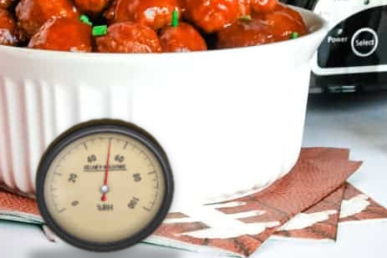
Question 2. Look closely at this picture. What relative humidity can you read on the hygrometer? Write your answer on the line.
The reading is 52 %
